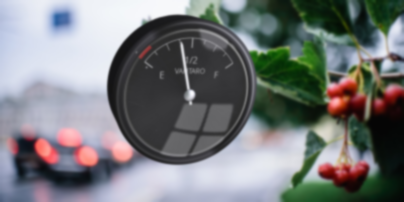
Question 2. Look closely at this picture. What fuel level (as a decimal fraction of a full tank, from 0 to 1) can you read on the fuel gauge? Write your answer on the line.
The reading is 0.375
